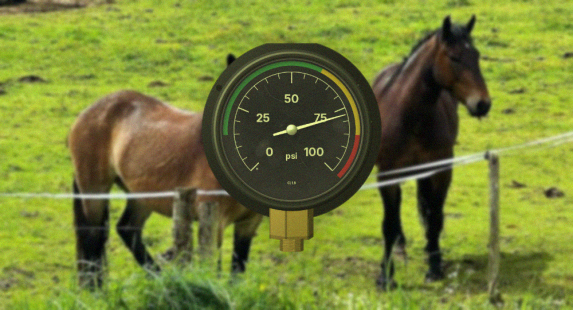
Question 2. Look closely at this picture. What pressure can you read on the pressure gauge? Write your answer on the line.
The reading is 77.5 psi
